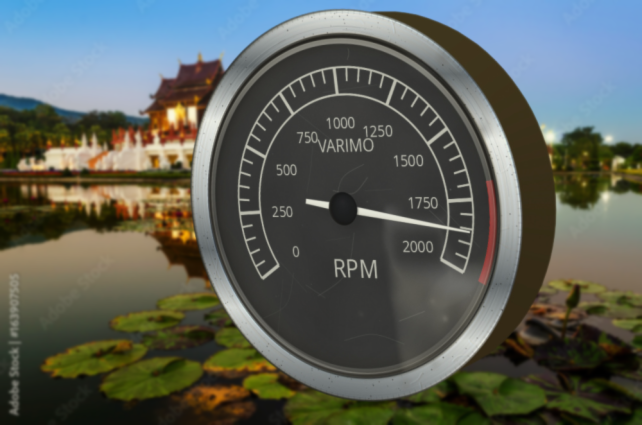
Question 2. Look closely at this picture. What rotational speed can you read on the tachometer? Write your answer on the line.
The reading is 1850 rpm
